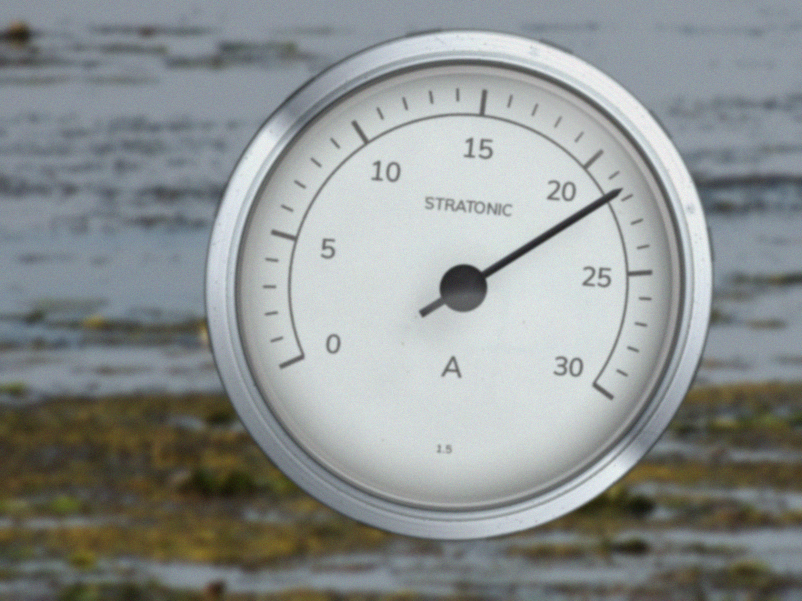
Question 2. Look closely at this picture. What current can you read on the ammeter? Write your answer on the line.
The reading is 21.5 A
